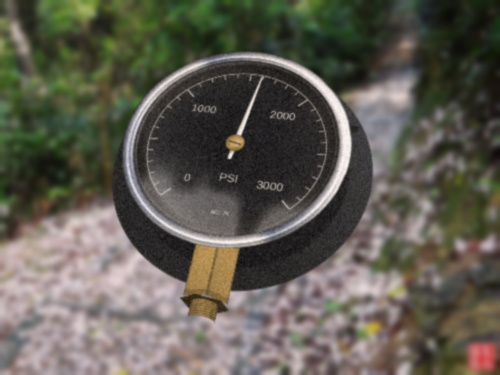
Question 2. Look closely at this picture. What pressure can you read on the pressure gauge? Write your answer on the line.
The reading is 1600 psi
